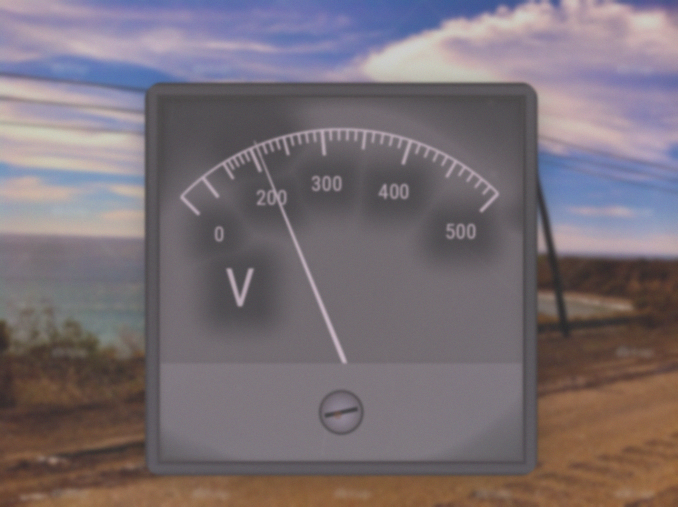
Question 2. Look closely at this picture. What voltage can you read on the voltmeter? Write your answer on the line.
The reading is 210 V
